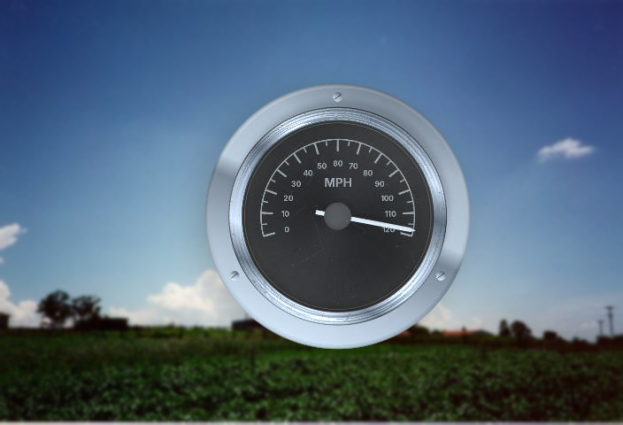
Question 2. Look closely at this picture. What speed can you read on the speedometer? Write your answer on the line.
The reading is 117.5 mph
